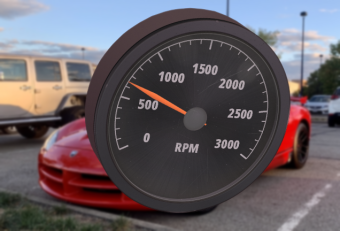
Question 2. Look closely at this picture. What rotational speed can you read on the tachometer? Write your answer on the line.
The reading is 650 rpm
